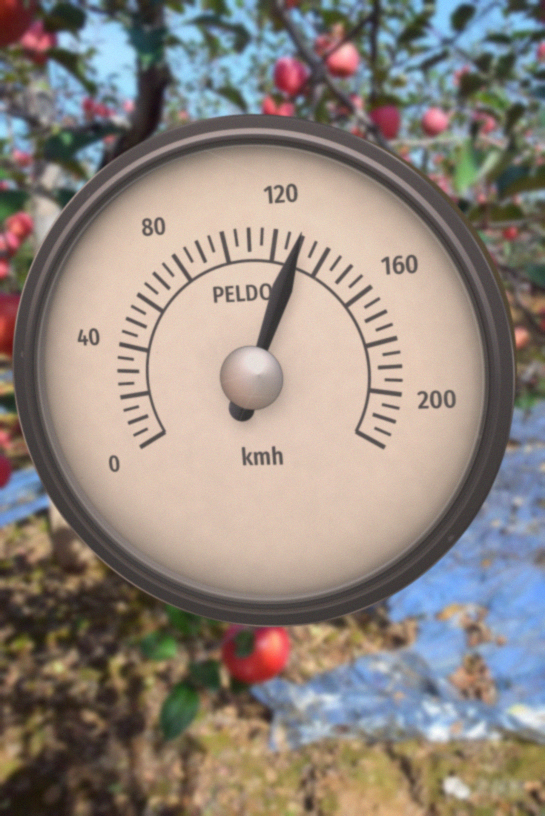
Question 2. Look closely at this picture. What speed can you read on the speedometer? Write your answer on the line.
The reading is 130 km/h
